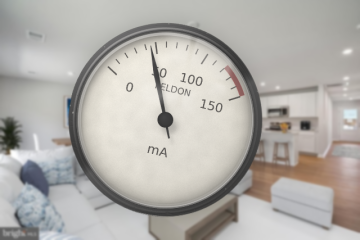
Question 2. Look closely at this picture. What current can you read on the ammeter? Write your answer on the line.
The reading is 45 mA
